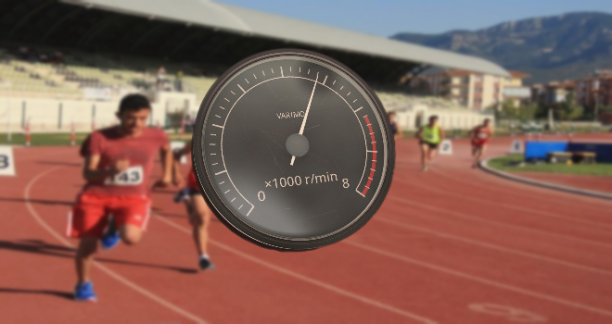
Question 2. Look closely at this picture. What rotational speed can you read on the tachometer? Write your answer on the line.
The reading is 4800 rpm
